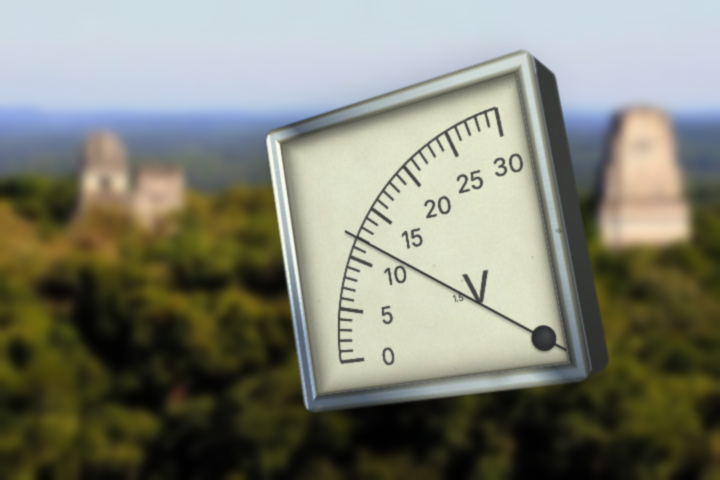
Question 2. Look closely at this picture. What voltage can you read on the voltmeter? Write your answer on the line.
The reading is 12 V
